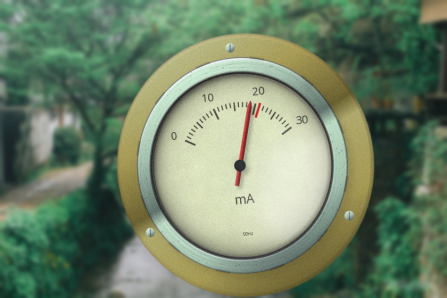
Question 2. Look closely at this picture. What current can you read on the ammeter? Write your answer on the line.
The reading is 19 mA
